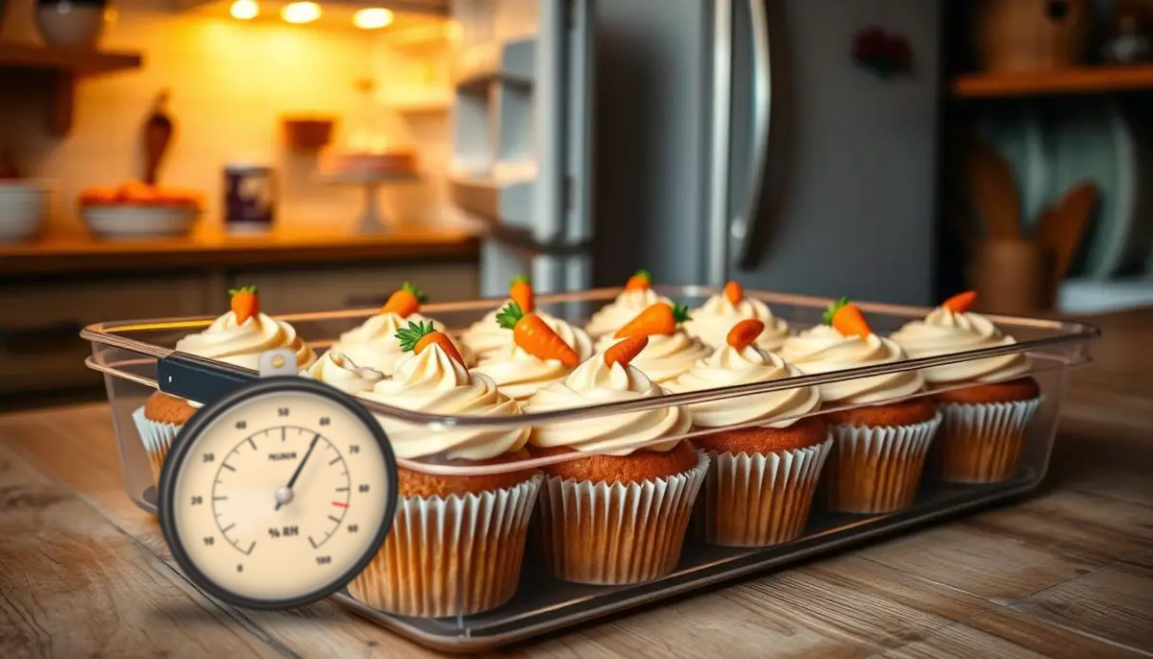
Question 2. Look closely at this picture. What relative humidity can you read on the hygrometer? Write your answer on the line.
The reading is 60 %
